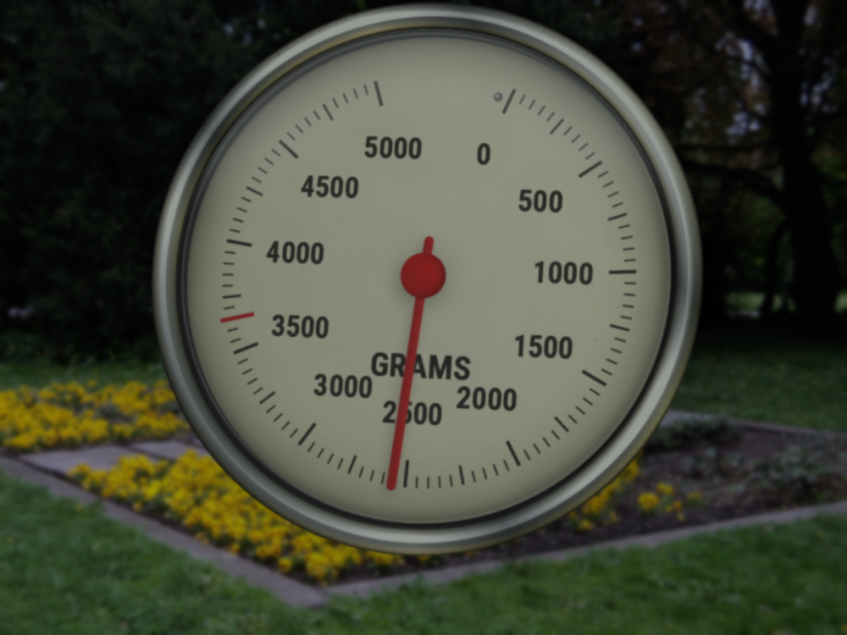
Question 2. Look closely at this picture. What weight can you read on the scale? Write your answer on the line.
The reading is 2550 g
